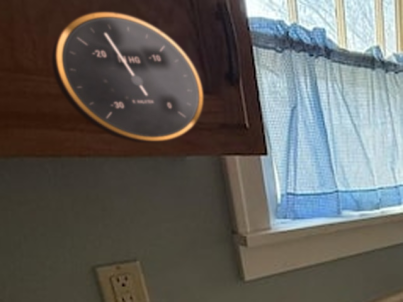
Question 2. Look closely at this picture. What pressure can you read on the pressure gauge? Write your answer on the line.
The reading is -17 inHg
